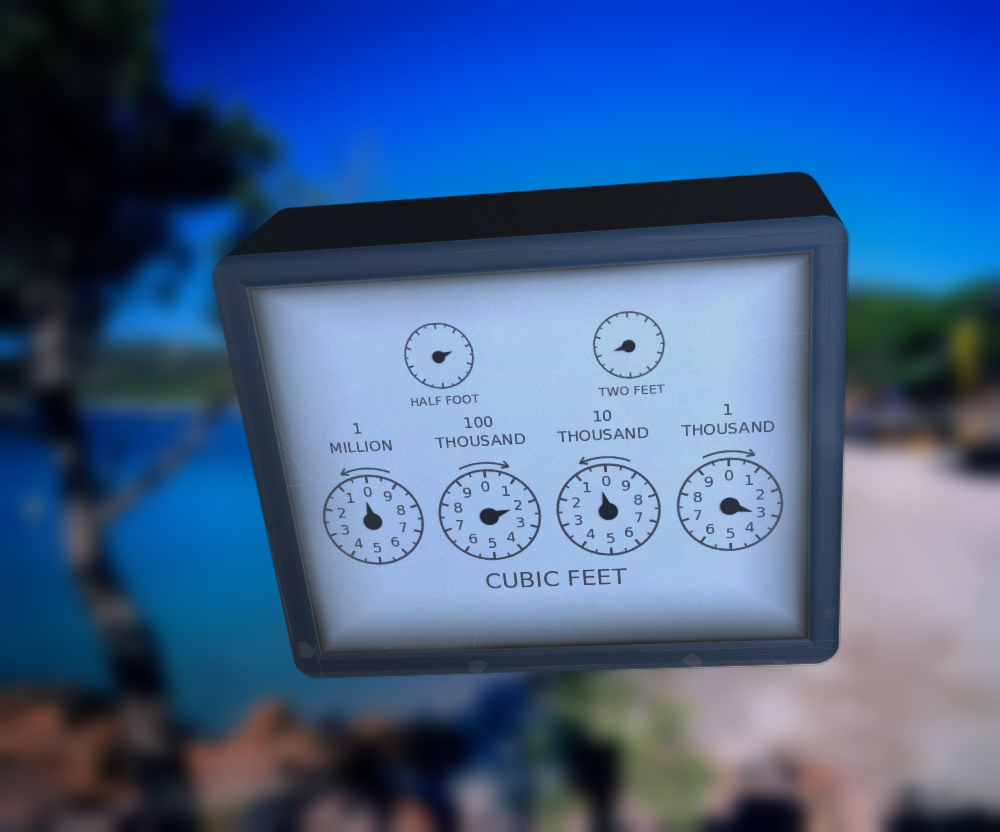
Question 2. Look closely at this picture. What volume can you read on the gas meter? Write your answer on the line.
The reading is 20300 ft³
